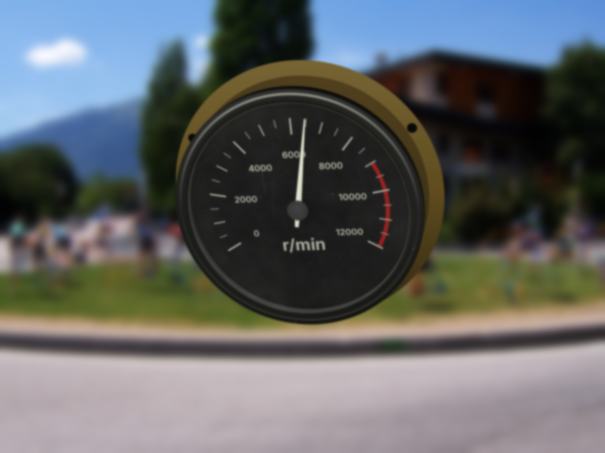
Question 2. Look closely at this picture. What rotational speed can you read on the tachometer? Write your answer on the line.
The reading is 6500 rpm
